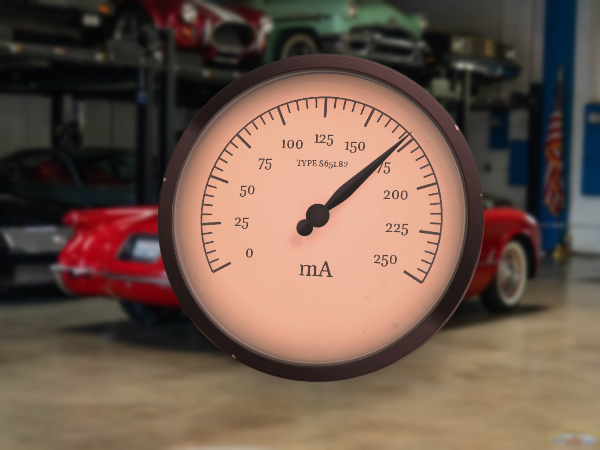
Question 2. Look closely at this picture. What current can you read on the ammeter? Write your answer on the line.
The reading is 172.5 mA
